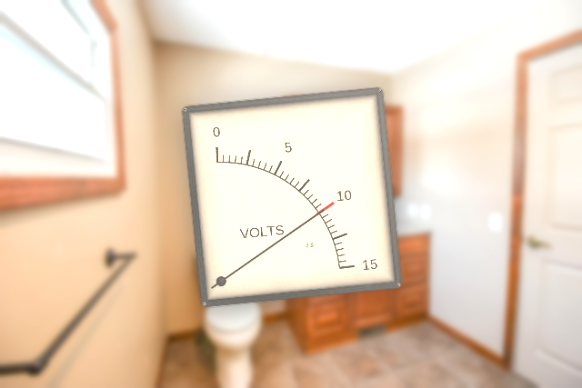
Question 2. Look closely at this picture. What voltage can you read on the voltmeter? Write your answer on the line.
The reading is 10 V
